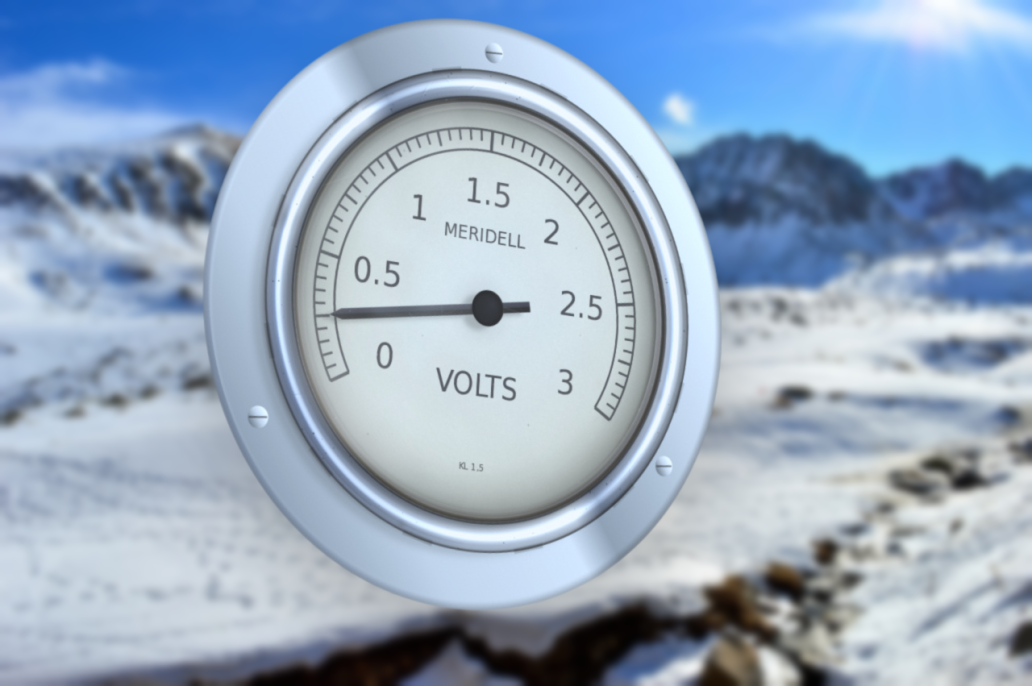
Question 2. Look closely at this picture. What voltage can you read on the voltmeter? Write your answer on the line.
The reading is 0.25 V
